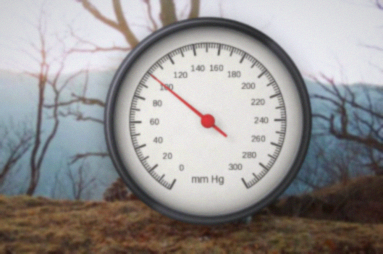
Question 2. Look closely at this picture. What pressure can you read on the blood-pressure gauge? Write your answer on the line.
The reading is 100 mmHg
